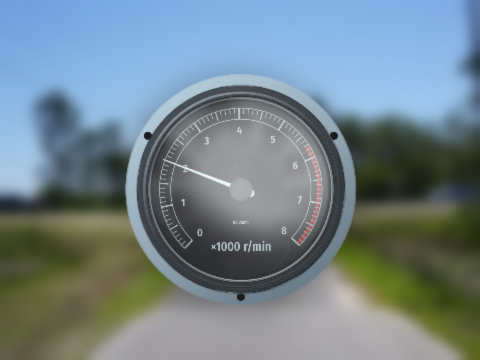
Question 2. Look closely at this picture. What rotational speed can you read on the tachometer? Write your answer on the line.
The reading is 2000 rpm
